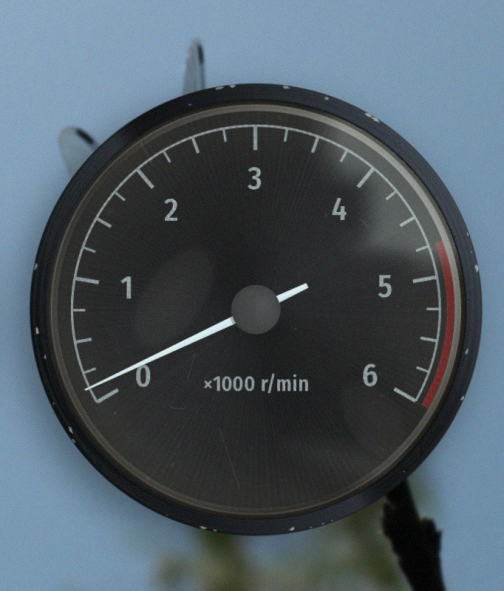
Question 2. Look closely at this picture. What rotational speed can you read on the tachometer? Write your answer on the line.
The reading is 125 rpm
